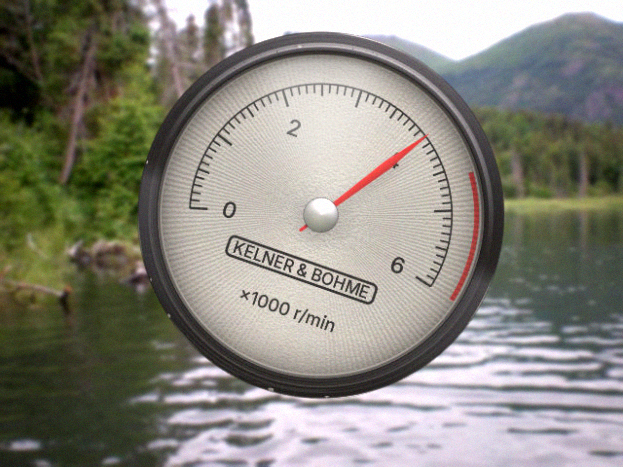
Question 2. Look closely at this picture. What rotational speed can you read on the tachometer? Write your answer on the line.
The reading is 4000 rpm
